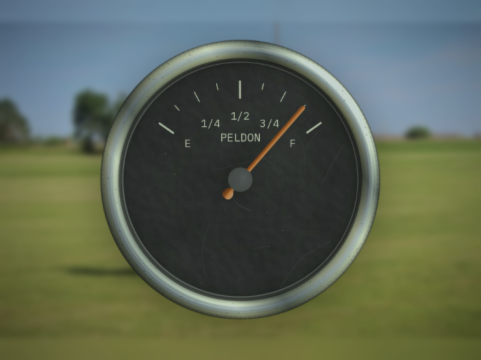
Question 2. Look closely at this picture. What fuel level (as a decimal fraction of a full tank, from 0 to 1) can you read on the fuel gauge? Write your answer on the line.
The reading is 0.875
